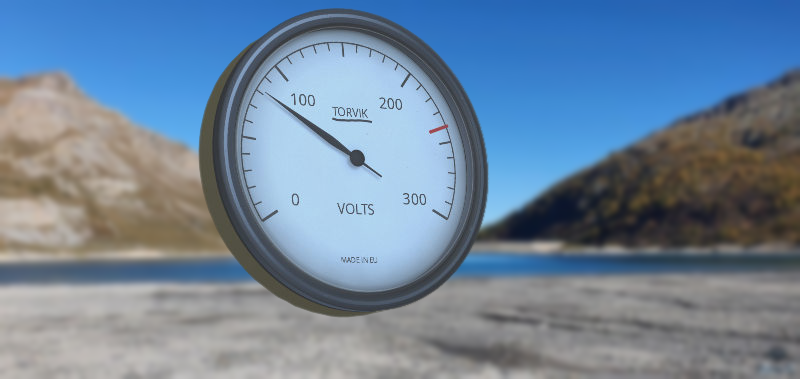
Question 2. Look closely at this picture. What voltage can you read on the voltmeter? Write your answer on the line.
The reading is 80 V
